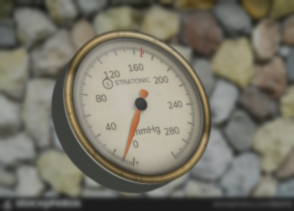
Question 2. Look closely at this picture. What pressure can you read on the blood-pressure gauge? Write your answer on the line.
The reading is 10 mmHg
